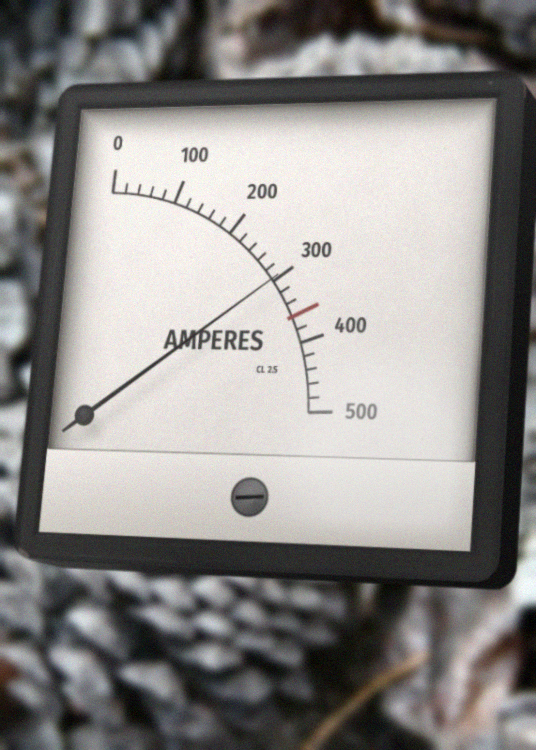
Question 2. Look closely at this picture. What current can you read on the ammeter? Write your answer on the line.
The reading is 300 A
